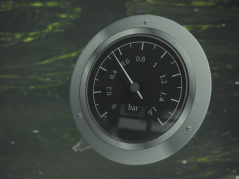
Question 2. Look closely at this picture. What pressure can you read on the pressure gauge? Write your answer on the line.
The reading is 0.55 bar
